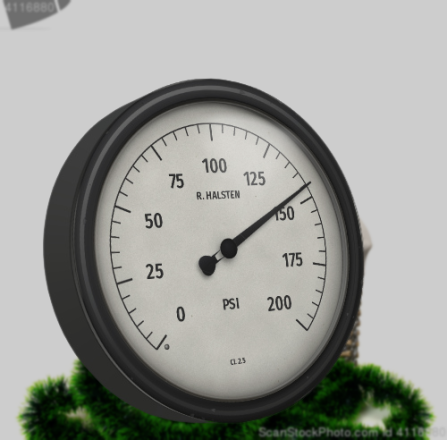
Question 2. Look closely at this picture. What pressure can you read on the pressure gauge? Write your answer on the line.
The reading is 145 psi
